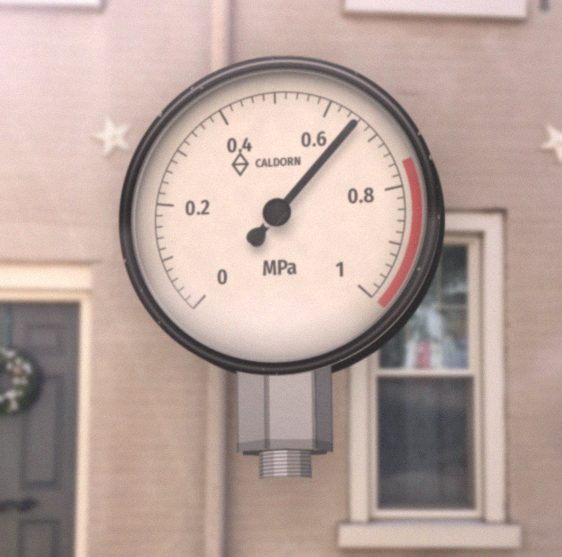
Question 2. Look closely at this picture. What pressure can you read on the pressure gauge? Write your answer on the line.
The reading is 0.66 MPa
